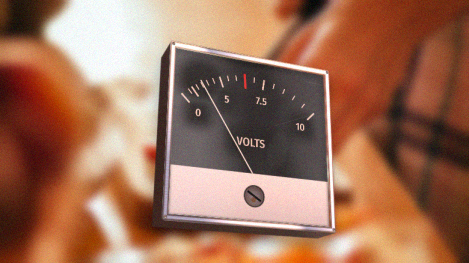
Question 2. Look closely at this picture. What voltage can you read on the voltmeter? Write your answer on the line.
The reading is 3.5 V
